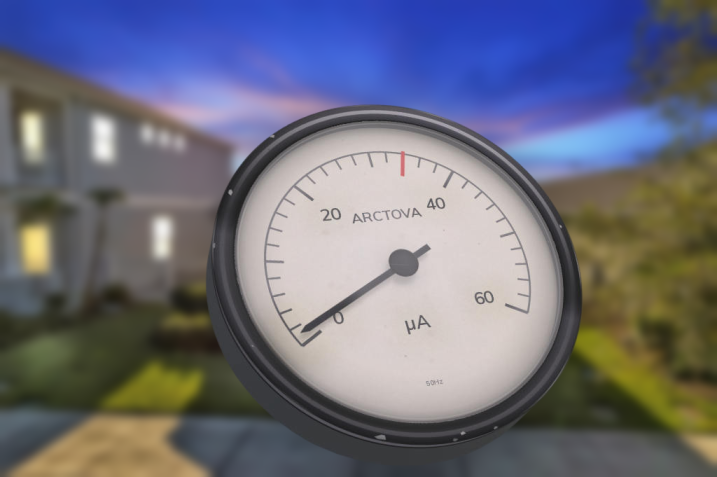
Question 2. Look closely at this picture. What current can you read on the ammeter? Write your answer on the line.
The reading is 1 µA
